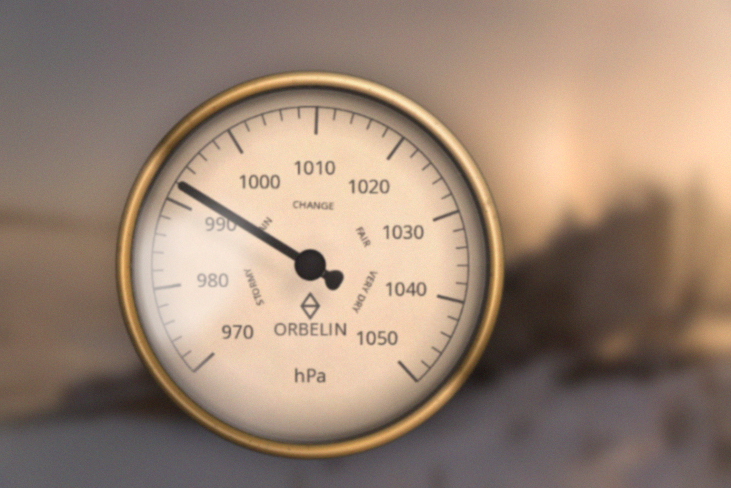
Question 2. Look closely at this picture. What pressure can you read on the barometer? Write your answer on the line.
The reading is 992 hPa
